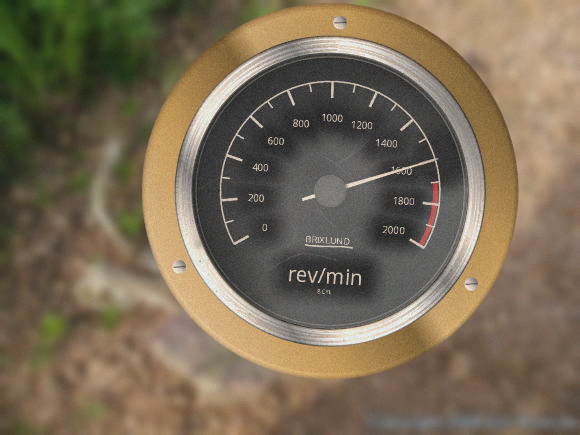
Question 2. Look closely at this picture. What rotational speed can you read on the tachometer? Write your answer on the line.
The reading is 1600 rpm
